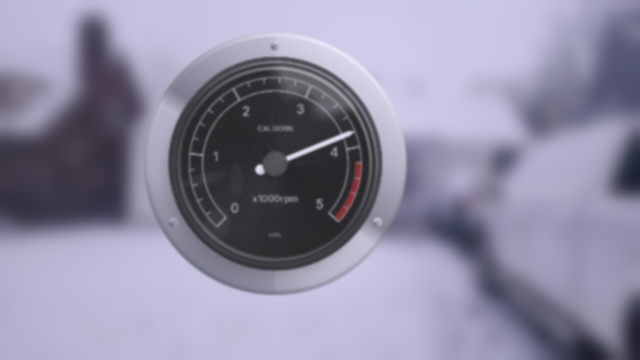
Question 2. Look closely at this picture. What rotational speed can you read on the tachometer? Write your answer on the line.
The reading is 3800 rpm
